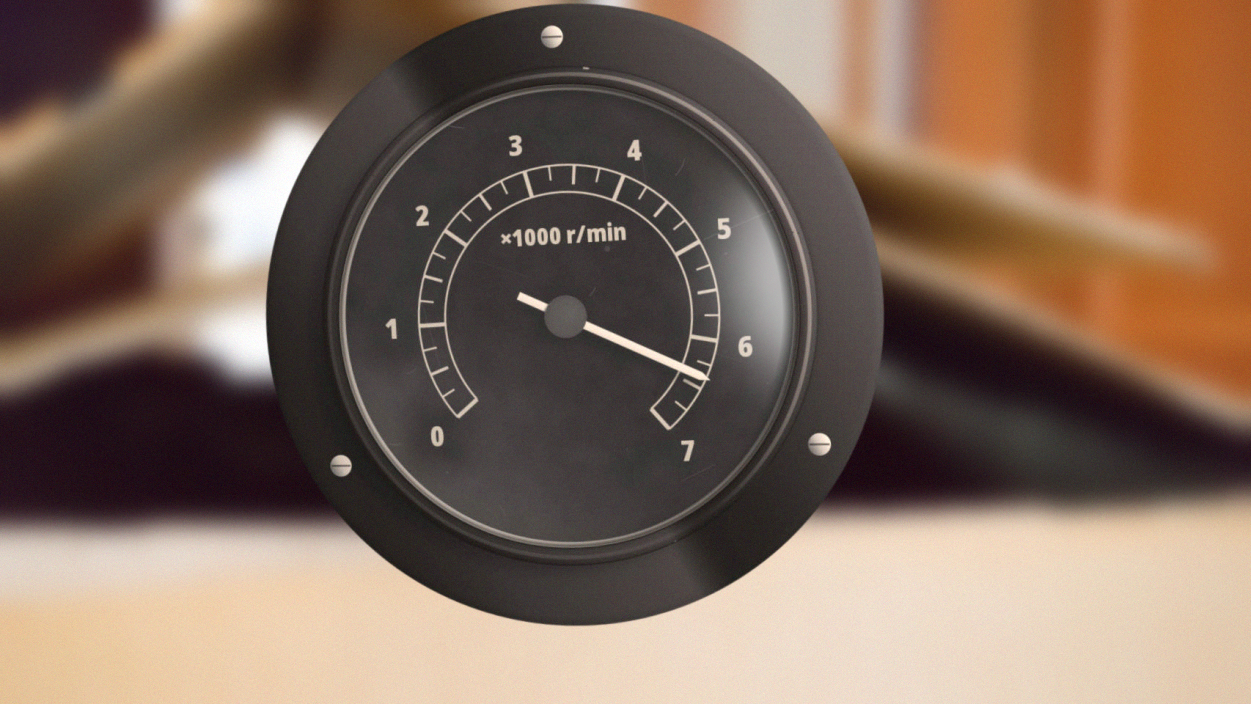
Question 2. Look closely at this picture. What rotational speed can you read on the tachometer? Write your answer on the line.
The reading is 6375 rpm
